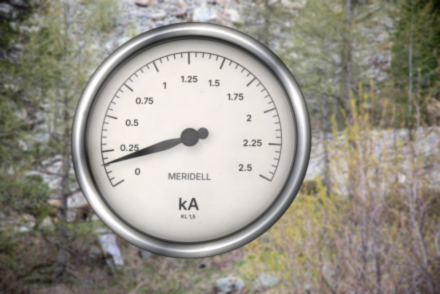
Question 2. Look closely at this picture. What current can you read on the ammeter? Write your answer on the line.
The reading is 0.15 kA
